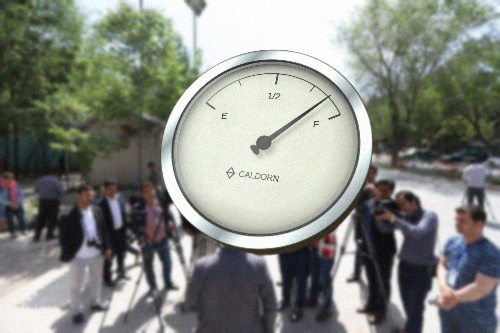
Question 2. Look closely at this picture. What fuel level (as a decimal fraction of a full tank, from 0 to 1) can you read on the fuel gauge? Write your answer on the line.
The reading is 0.875
